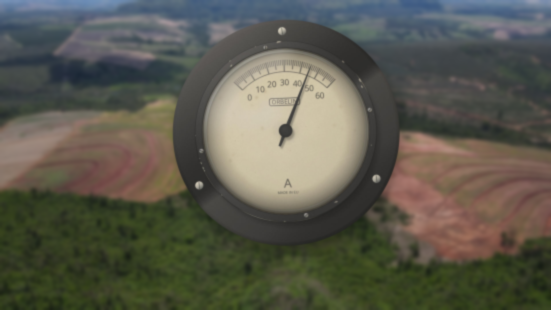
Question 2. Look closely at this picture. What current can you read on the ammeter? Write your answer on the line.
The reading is 45 A
